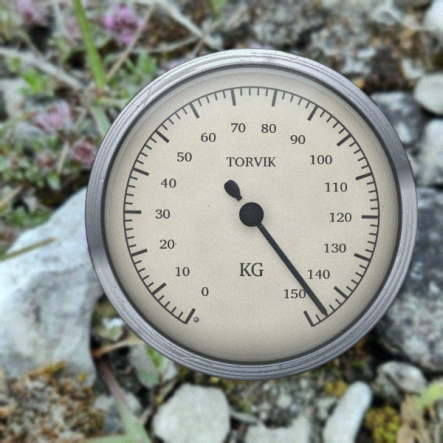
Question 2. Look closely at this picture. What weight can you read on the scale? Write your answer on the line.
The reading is 146 kg
